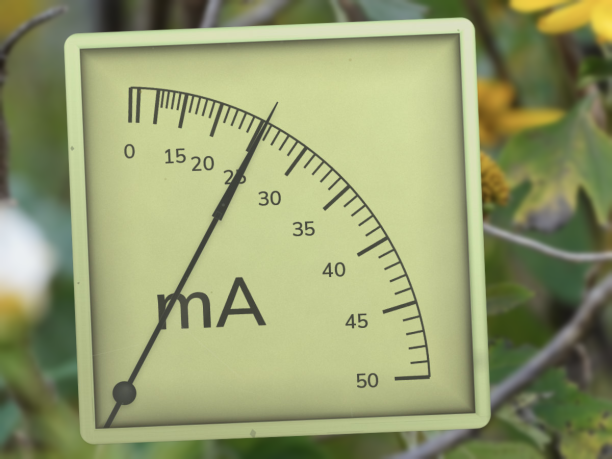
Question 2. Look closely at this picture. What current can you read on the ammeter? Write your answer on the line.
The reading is 25.5 mA
